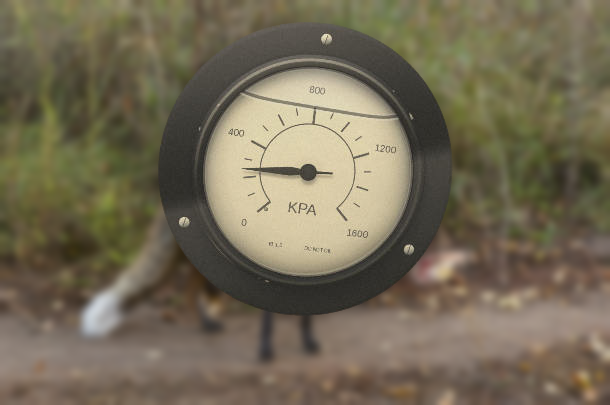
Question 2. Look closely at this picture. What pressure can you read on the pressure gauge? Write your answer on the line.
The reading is 250 kPa
